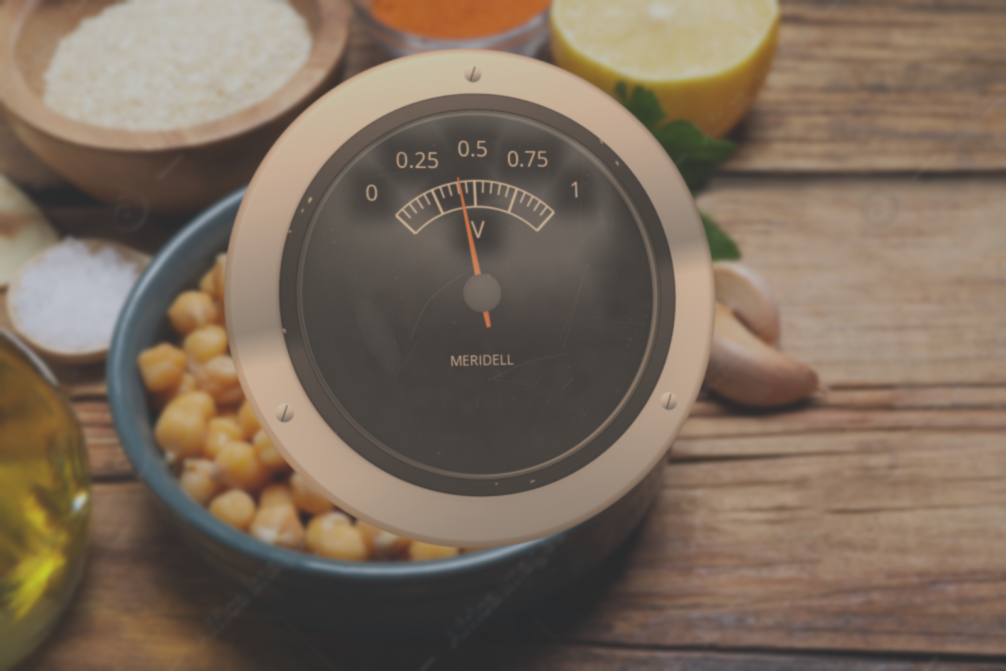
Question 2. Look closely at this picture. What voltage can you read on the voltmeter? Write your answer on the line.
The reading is 0.4 V
